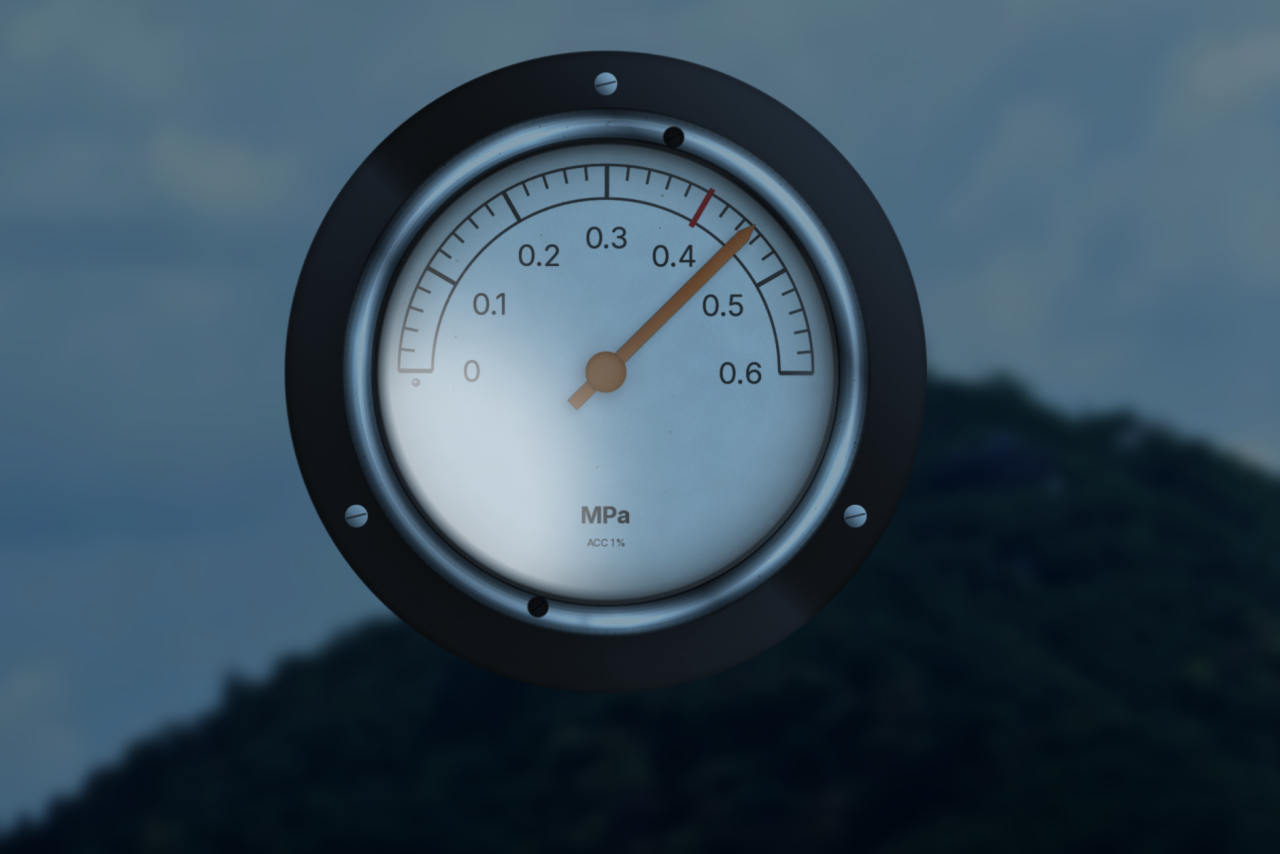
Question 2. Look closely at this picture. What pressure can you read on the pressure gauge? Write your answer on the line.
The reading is 0.45 MPa
